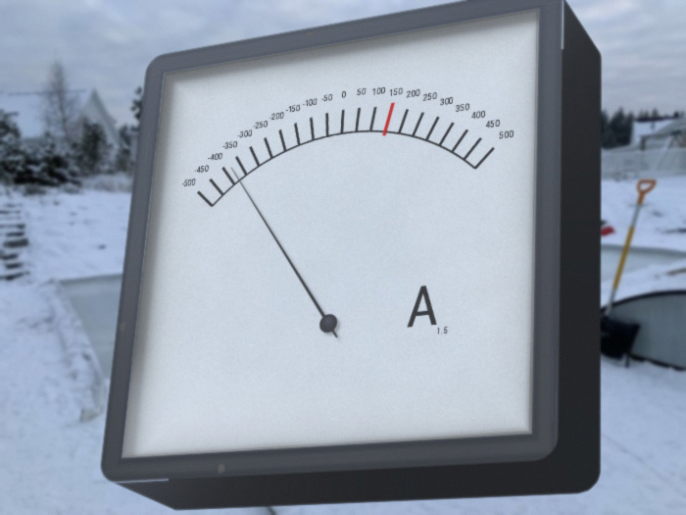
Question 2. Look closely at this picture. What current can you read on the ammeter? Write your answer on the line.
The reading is -375 A
